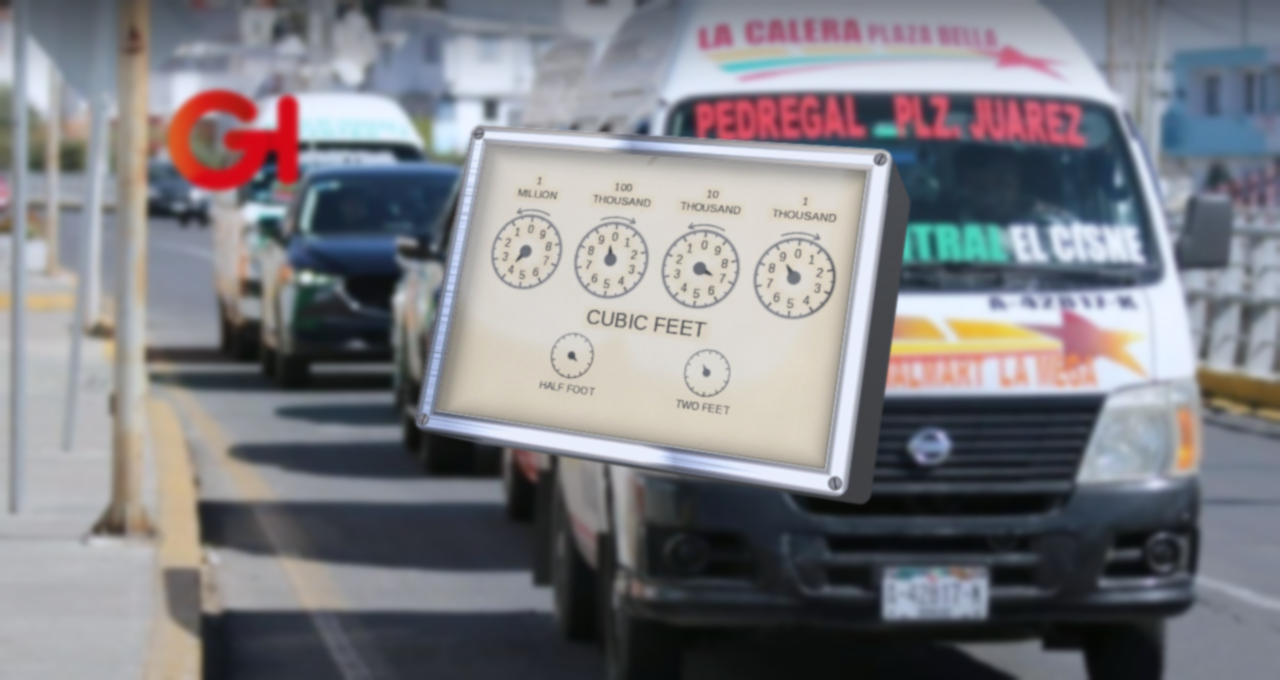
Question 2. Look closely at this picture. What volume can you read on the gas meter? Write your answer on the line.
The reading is 396900 ft³
